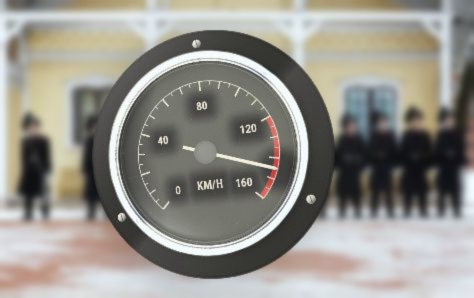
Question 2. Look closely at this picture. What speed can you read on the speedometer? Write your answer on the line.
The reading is 145 km/h
